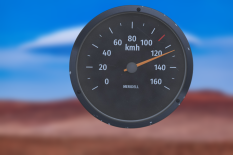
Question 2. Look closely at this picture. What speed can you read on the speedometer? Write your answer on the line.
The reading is 125 km/h
